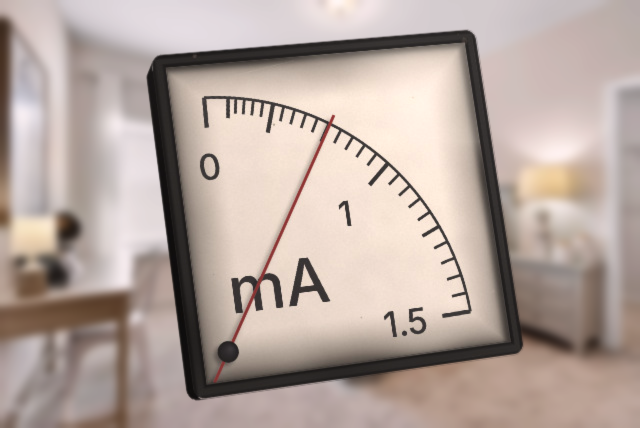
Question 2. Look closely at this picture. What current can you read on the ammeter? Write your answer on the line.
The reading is 0.75 mA
